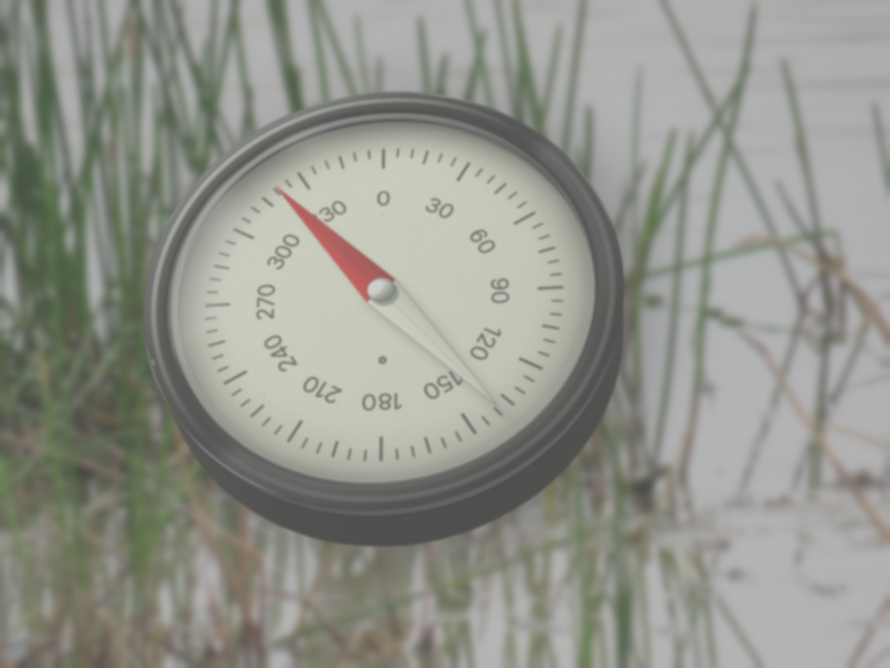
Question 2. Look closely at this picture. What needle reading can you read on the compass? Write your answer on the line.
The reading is 320 °
